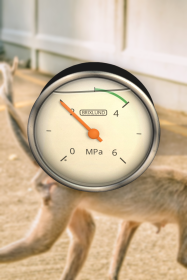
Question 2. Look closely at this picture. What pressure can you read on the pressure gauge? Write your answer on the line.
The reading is 2 MPa
